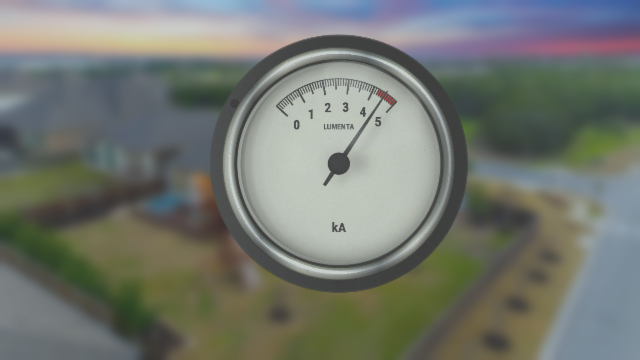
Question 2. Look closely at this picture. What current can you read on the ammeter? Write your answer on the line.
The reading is 4.5 kA
